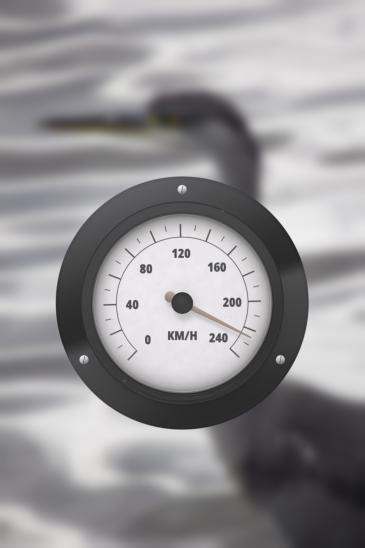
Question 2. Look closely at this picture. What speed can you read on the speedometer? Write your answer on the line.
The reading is 225 km/h
